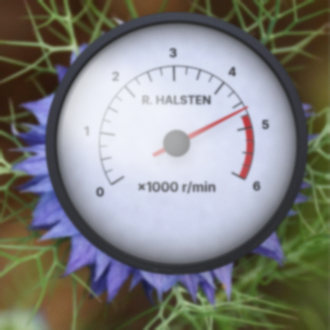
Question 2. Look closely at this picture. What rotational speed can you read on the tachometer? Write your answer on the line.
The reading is 4625 rpm
